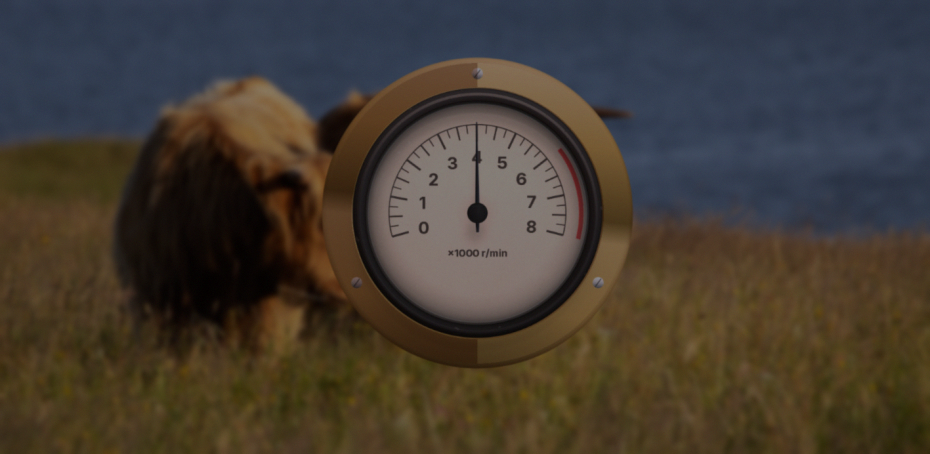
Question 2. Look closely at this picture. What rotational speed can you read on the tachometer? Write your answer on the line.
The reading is 4000 rpm
